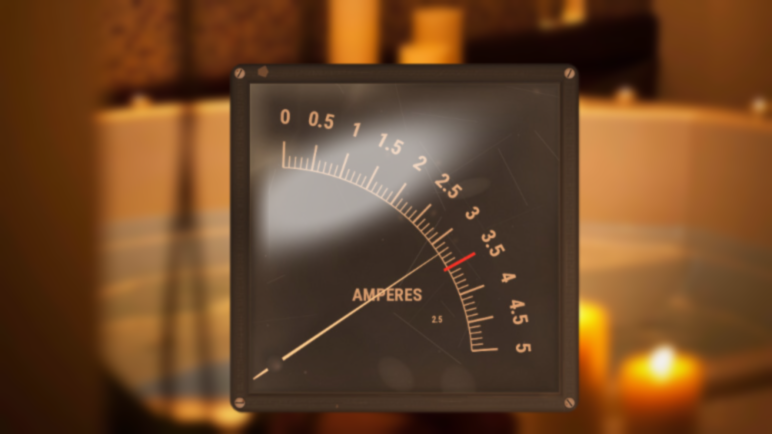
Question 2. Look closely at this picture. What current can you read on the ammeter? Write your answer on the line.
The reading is 3.2 A
